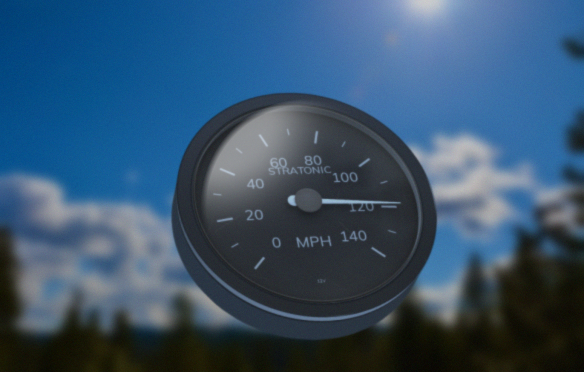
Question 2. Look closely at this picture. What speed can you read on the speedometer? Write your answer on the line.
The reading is 120 mph
